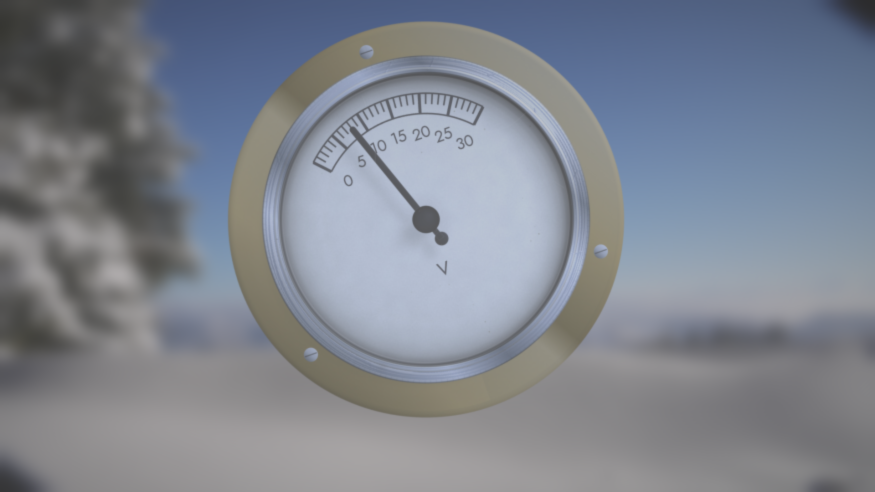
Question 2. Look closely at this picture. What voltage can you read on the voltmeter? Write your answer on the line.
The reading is 8 V
